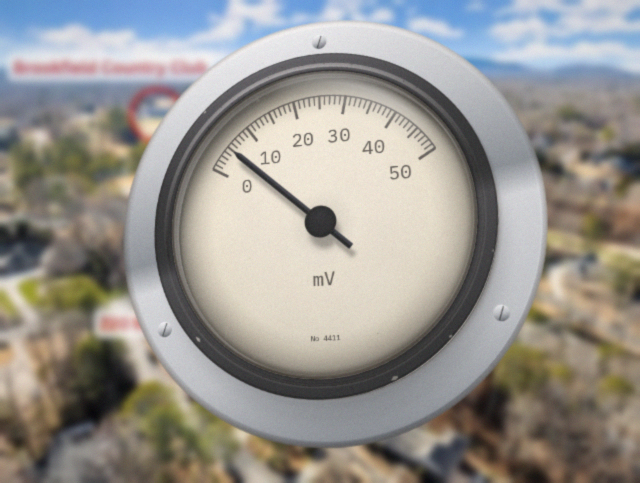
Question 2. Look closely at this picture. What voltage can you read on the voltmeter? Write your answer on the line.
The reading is 5 mV
